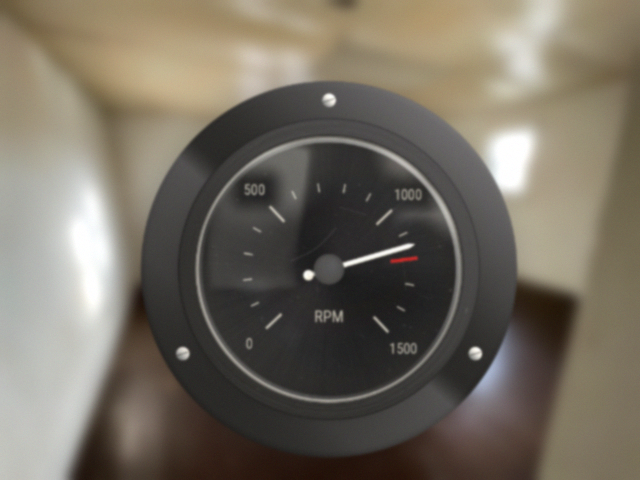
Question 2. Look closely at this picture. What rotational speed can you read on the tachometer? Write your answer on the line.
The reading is 1150 rpm
